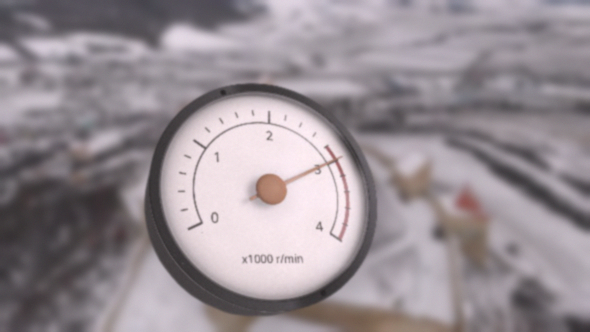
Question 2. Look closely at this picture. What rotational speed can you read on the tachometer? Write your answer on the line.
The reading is 3000 rpm
